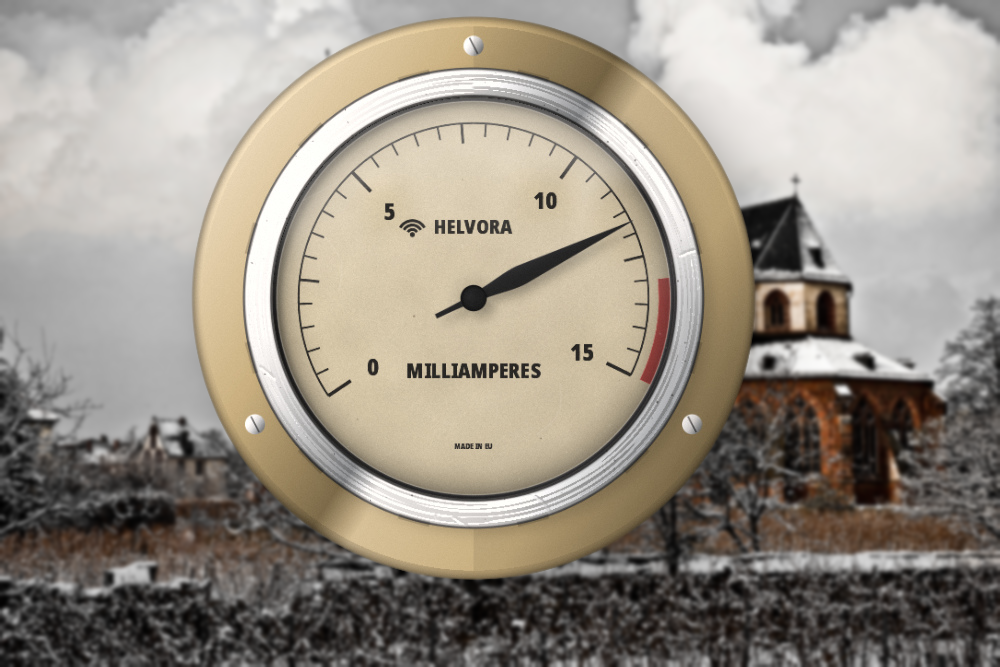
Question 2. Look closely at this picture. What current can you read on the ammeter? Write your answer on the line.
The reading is 11.75 mA
